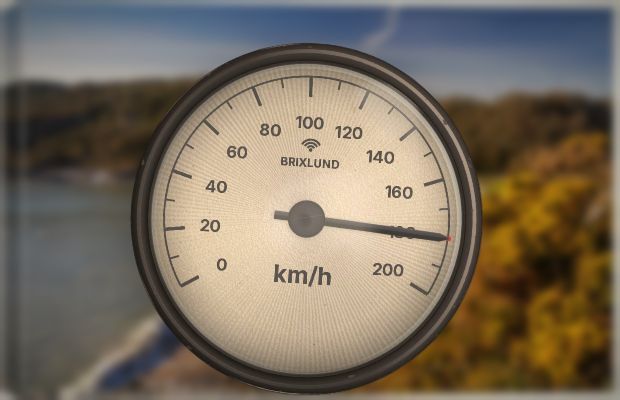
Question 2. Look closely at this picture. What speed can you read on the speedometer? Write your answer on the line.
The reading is 180 km/h
